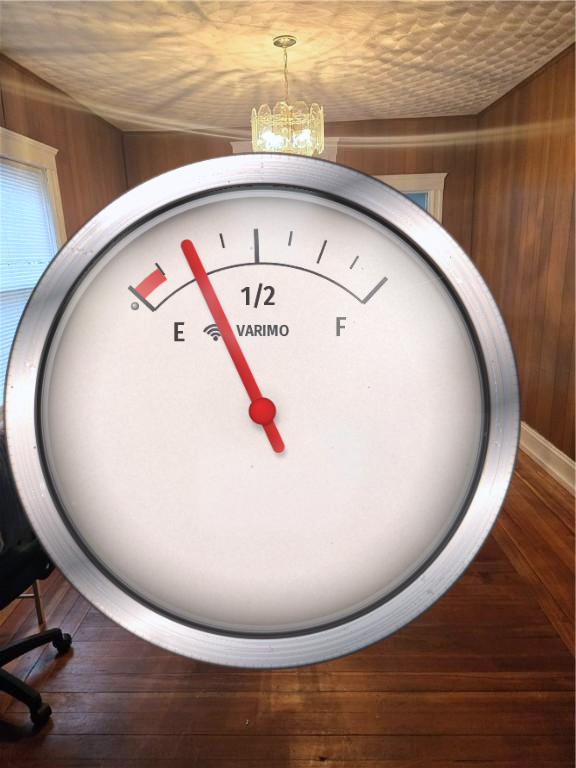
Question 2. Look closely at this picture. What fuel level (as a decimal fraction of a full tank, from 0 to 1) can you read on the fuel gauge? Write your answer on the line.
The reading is 0.25
